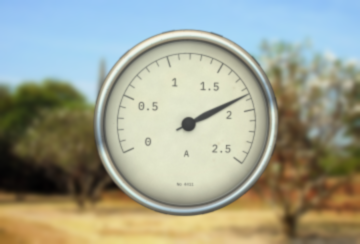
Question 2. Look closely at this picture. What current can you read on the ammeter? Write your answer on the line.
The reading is 1.85 A
